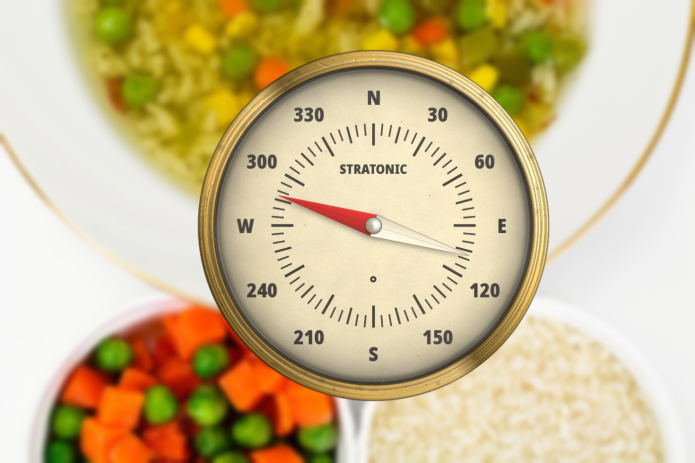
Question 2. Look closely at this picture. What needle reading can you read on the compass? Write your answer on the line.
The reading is 287.5 °
